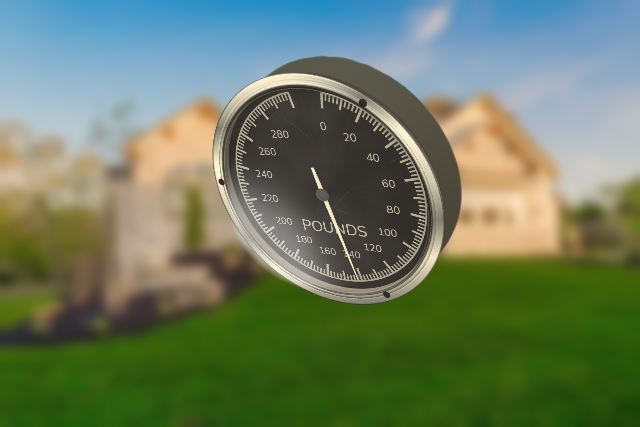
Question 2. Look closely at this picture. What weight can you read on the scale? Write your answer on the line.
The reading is 140 lb
